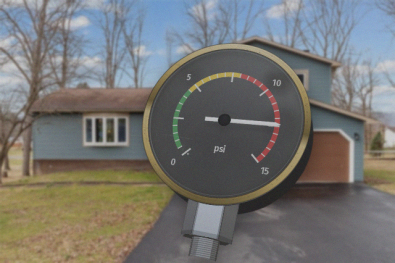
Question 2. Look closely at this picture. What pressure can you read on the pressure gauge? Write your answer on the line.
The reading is 12.5 psi
